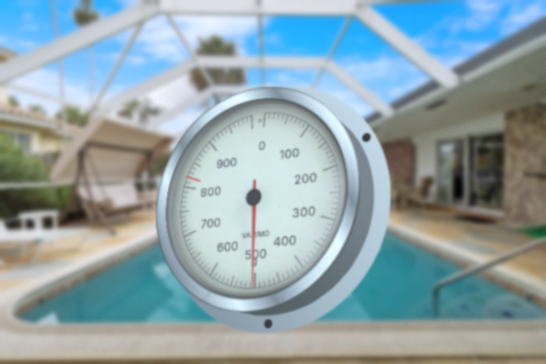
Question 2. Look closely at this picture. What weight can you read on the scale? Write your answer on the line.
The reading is 500 g
